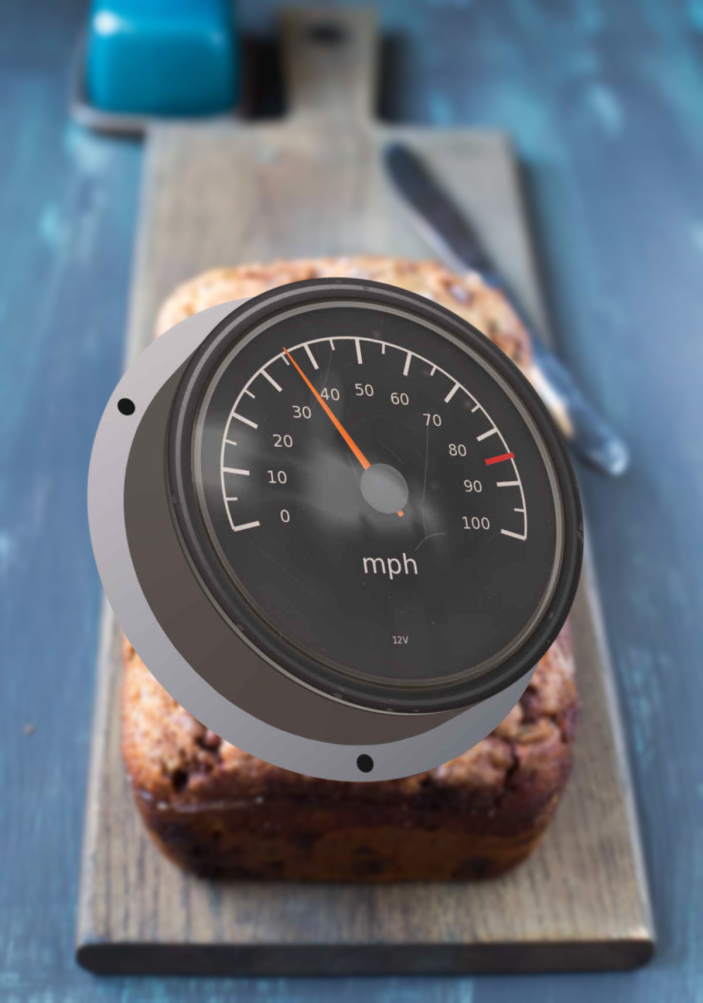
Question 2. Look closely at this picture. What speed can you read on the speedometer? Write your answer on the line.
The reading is 35 mph
